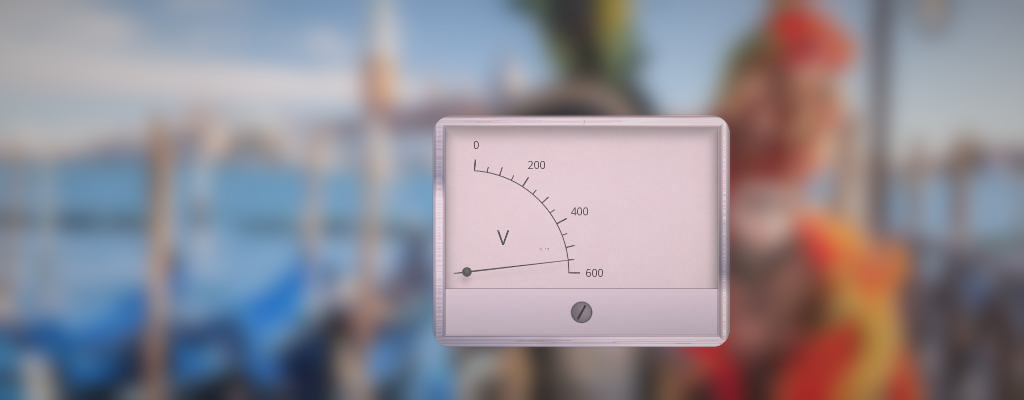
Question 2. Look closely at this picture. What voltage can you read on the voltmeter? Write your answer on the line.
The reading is 550 V
